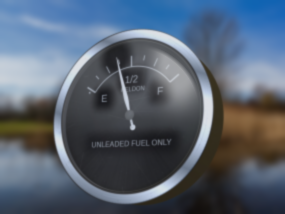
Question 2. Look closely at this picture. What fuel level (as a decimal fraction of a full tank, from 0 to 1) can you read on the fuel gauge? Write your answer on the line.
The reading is 0.375
